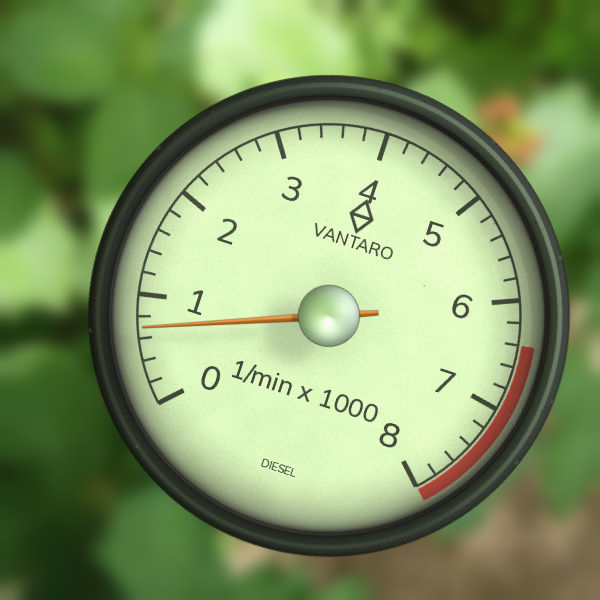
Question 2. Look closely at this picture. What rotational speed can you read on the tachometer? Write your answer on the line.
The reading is 700 rpm
